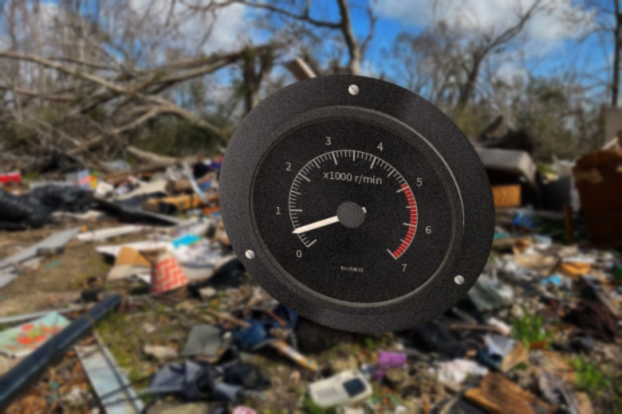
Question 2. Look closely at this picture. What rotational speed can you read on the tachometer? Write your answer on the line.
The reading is 500 rpm
